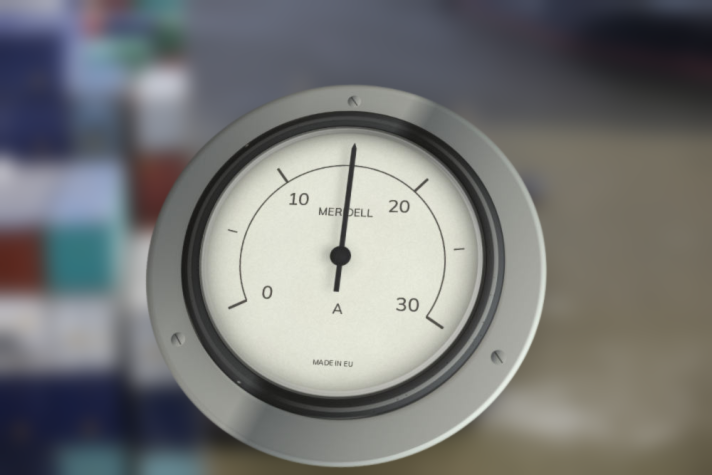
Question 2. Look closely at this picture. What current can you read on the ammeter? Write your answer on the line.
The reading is 15 A
